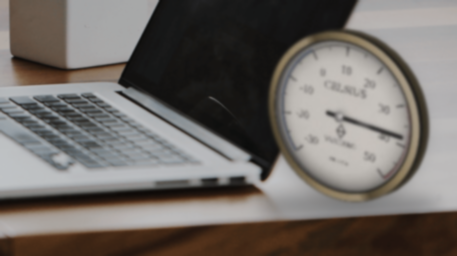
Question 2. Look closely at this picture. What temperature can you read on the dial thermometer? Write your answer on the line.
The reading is 37.5 °C
